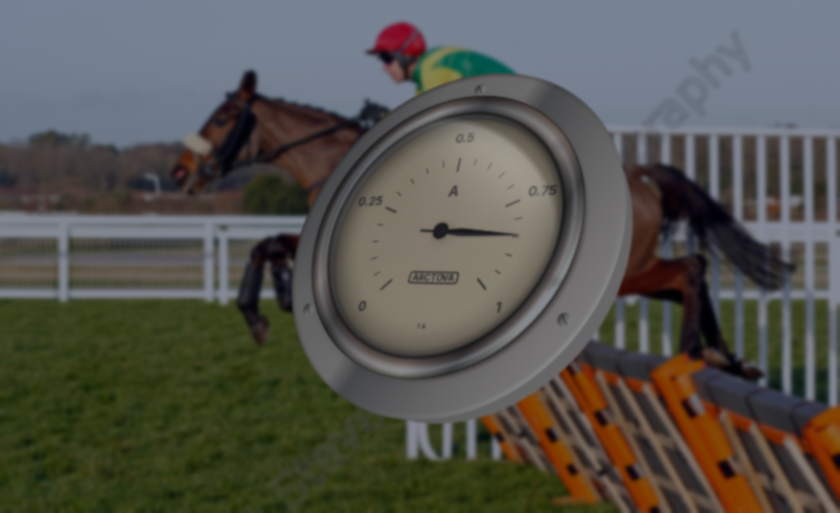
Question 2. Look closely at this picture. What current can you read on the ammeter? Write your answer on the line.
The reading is 0.85 A
